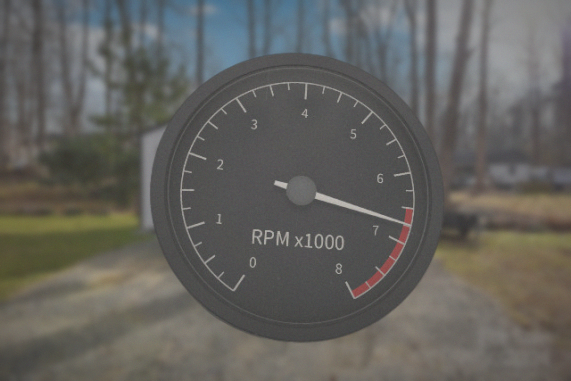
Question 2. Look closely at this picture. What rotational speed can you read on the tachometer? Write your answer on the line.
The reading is 6750 rpm
